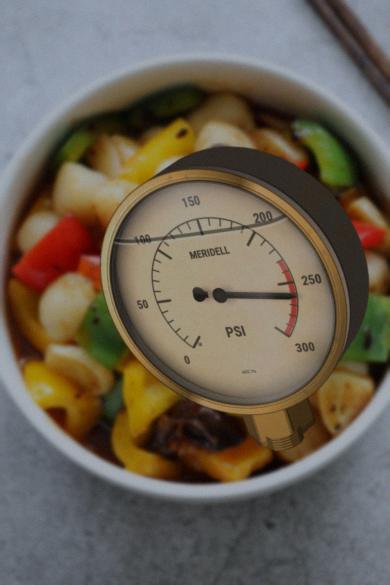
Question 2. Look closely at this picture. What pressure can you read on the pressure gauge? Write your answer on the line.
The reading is 260 psi
